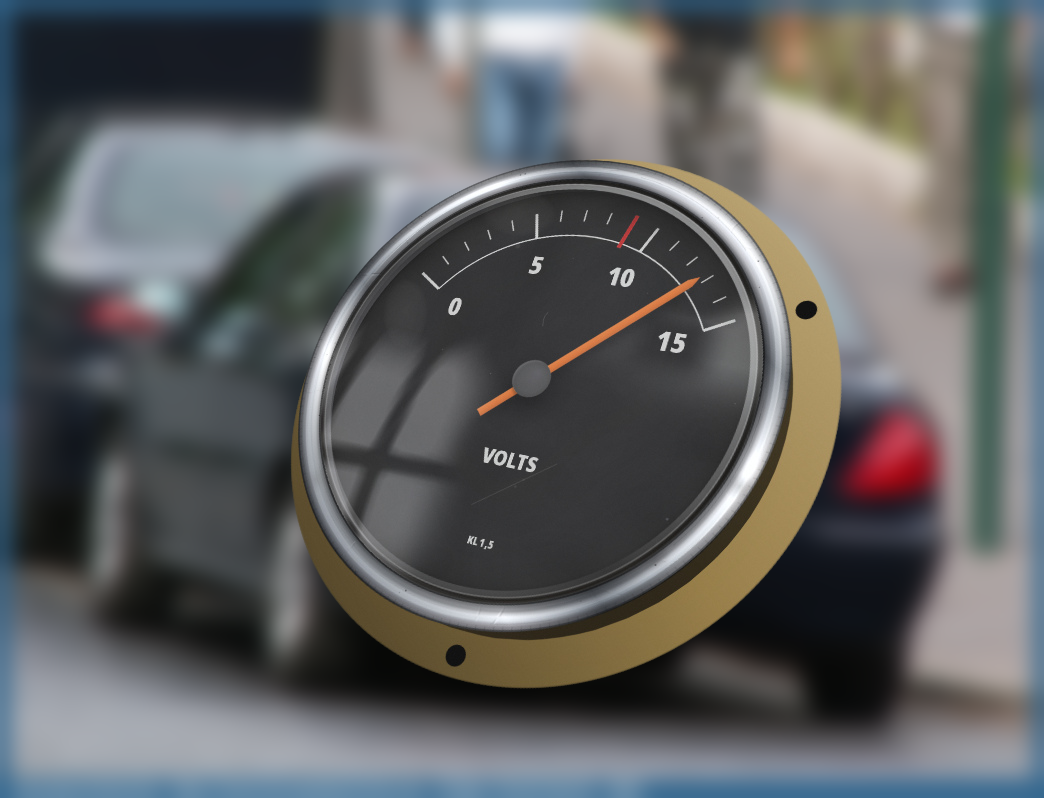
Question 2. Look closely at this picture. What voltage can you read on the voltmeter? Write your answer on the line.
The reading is 13 V
